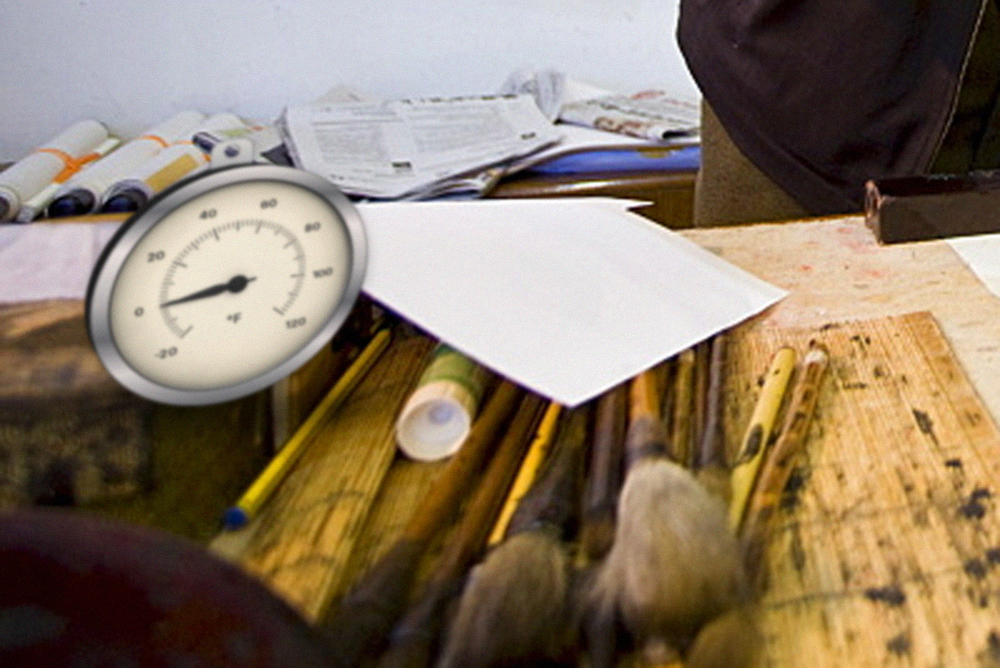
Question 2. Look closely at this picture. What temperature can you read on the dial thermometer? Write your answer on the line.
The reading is 0 °F
